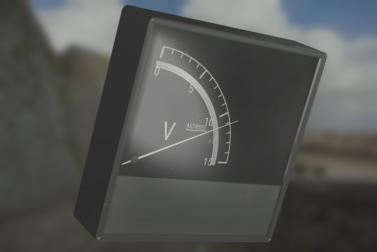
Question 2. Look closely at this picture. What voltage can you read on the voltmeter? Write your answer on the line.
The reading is 11 V
